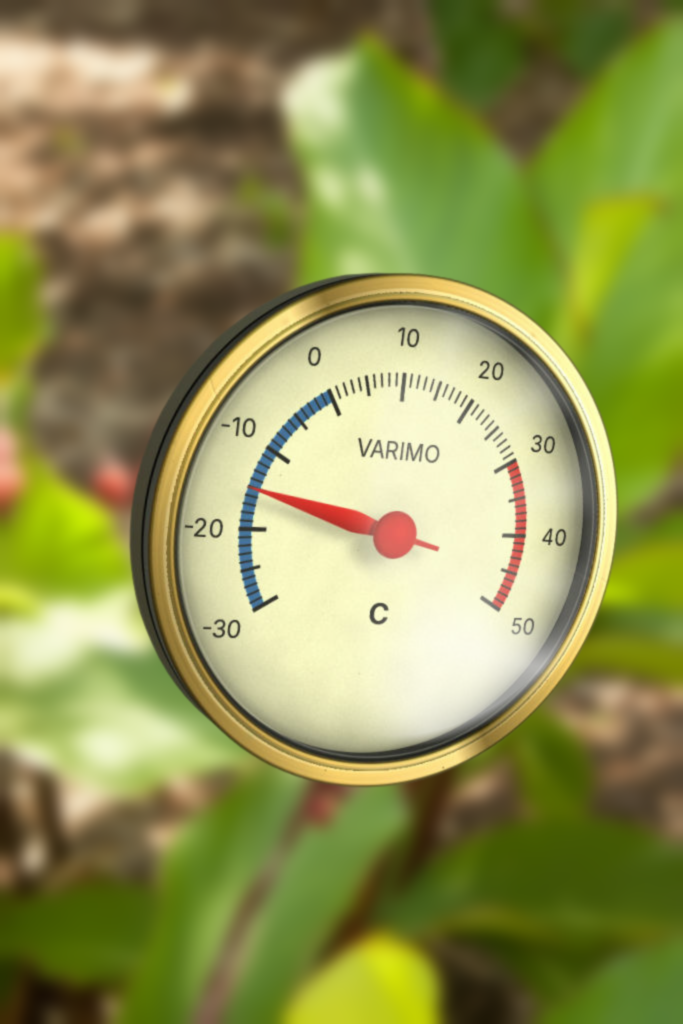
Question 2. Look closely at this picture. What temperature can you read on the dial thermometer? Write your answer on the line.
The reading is -15 °C
